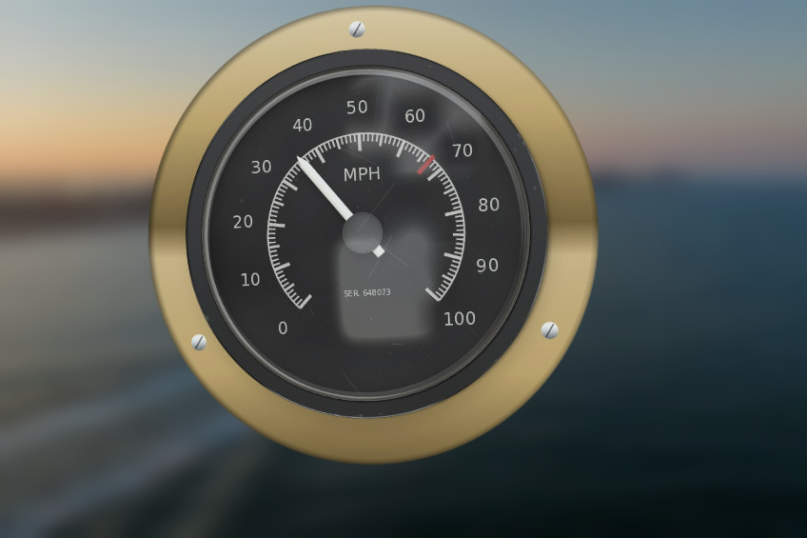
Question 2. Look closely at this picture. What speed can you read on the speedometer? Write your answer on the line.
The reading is 36 mph
